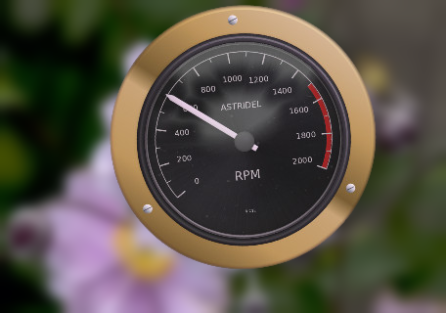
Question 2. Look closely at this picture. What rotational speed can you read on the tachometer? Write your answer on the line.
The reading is 600 rpm
